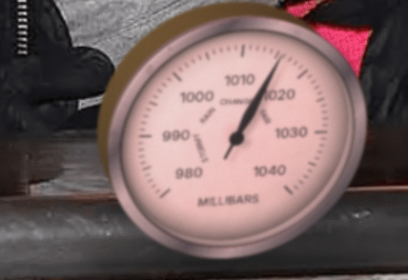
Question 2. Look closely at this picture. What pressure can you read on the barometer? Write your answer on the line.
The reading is 1015 mbar
